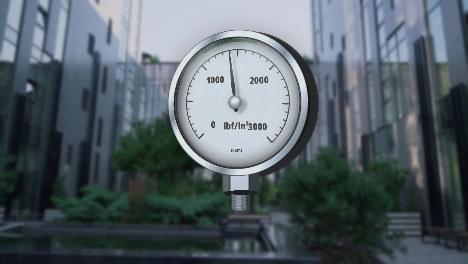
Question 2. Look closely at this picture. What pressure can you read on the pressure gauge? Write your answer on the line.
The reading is 1400 psi
